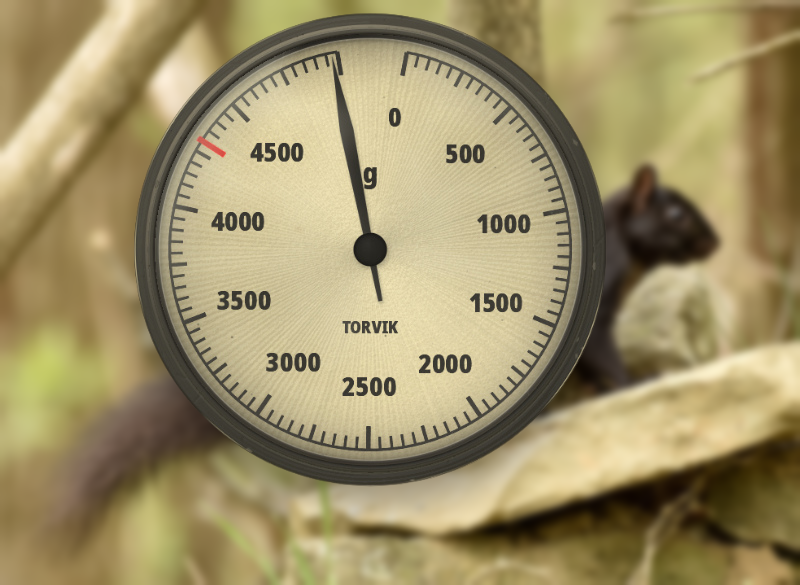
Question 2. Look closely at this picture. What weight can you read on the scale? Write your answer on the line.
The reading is 4975 g
